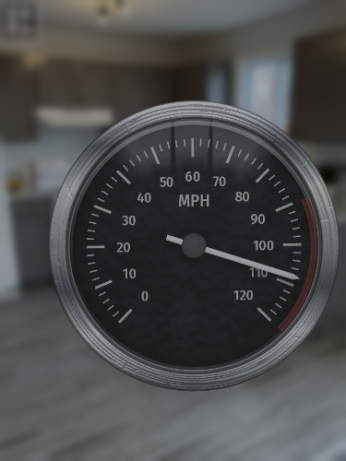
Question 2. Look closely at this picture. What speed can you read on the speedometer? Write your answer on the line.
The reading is 108 mph
